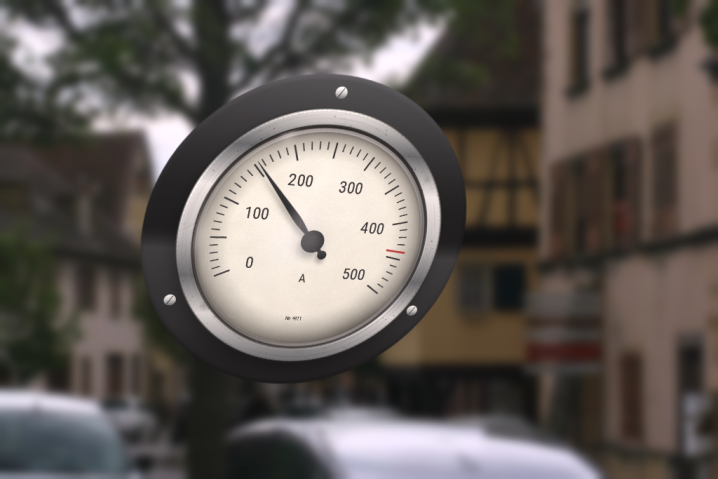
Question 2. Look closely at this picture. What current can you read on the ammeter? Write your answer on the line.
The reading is 155 A
